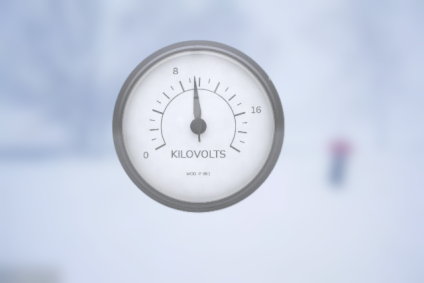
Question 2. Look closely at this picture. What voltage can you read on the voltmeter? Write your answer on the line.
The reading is 9.5 kV
